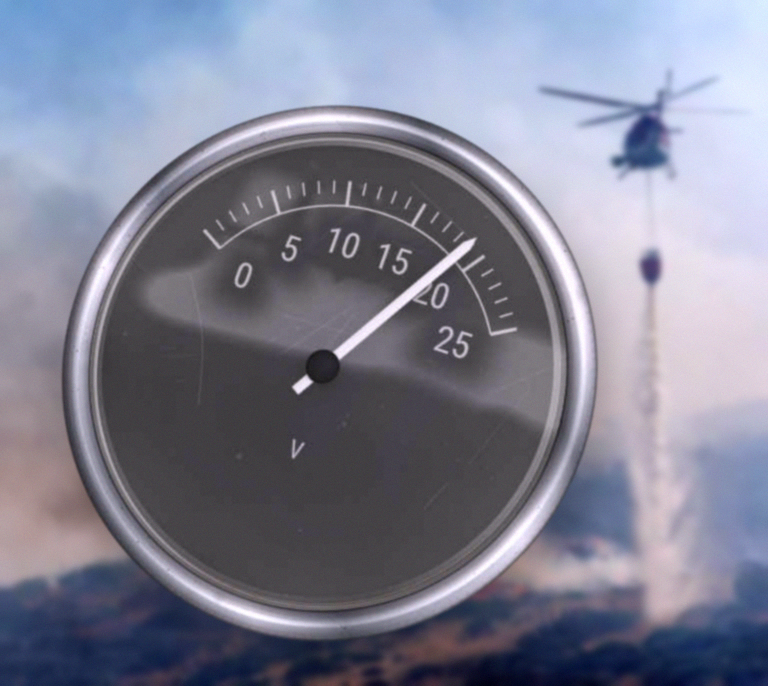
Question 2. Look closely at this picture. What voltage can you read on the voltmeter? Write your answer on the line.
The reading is 19 V
